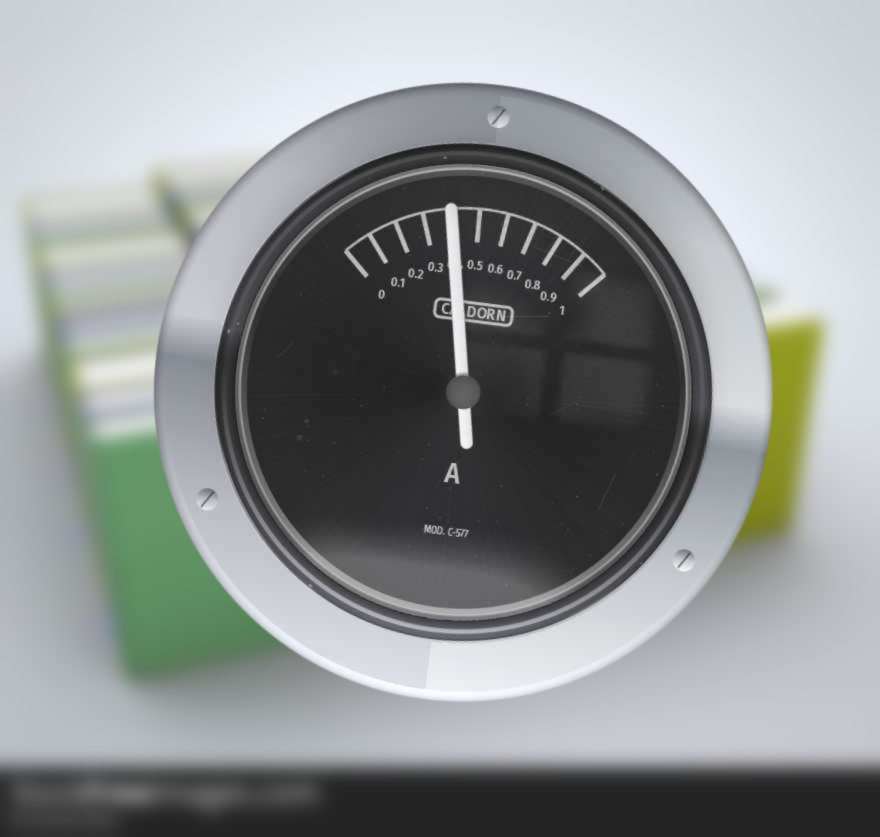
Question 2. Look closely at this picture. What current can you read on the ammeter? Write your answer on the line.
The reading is 0.4 A
